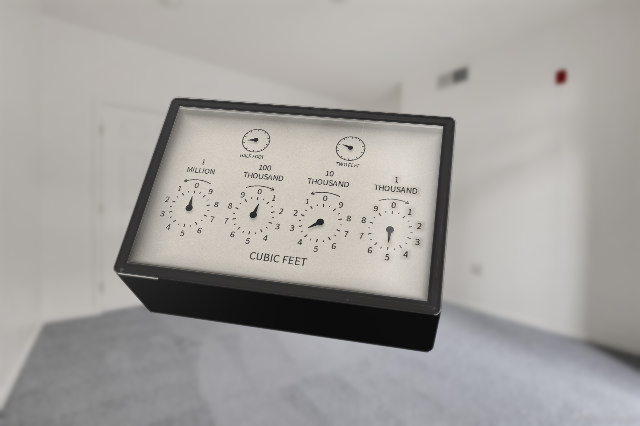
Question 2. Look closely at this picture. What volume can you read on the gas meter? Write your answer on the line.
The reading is 3500 ft³
